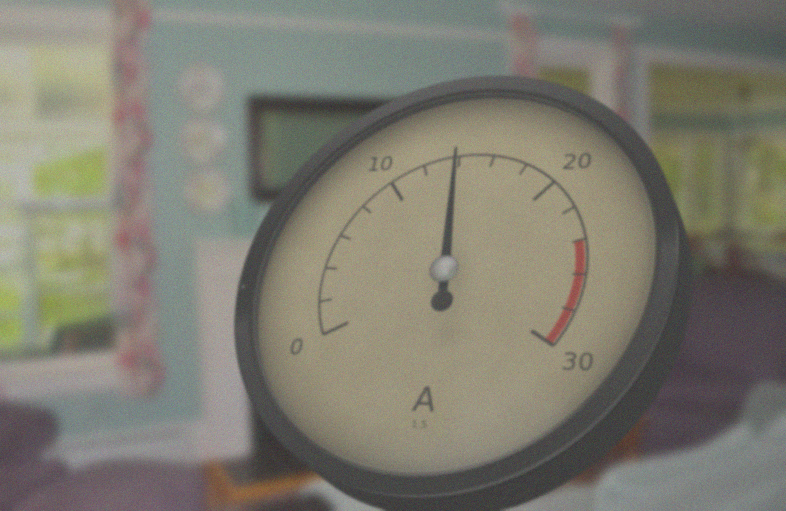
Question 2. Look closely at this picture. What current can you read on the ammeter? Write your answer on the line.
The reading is 14 A
